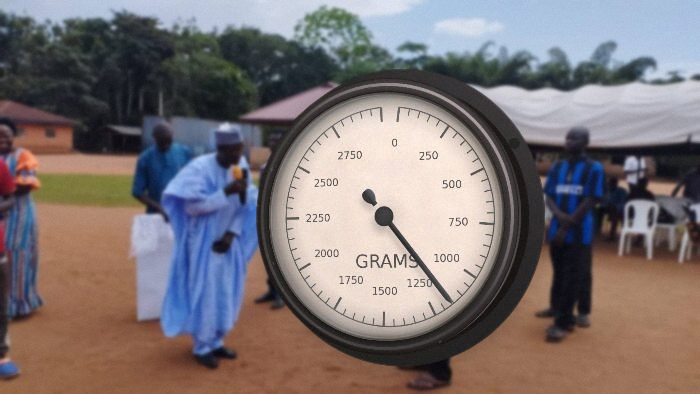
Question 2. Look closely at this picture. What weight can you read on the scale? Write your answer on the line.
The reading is 1150 g
